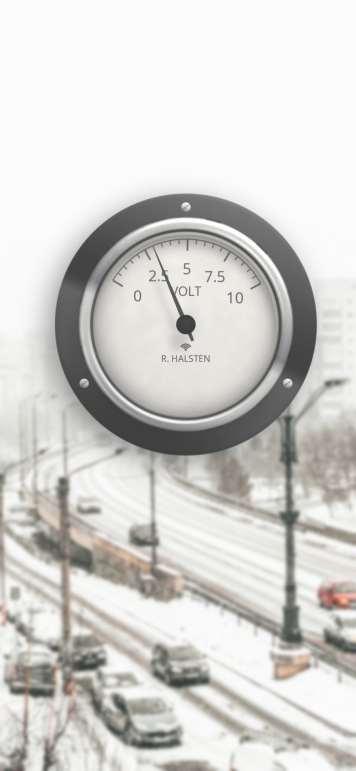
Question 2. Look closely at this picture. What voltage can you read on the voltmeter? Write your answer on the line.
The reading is 3 V
